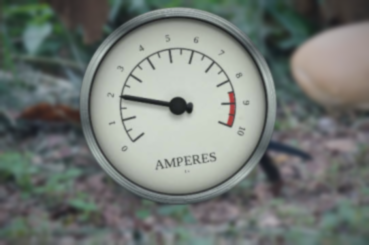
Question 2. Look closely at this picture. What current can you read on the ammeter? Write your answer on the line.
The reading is 2 A
